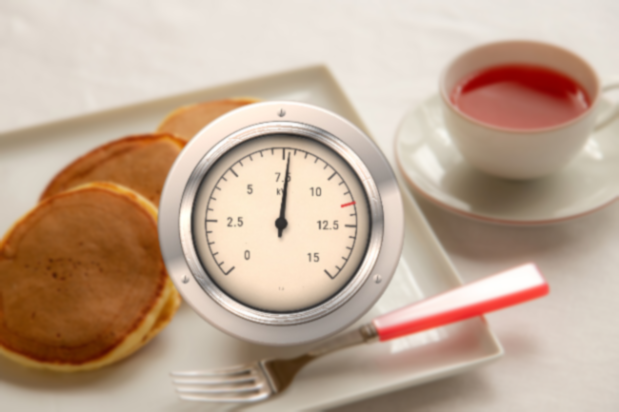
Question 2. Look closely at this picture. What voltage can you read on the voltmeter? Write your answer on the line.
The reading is 7.75 kV
